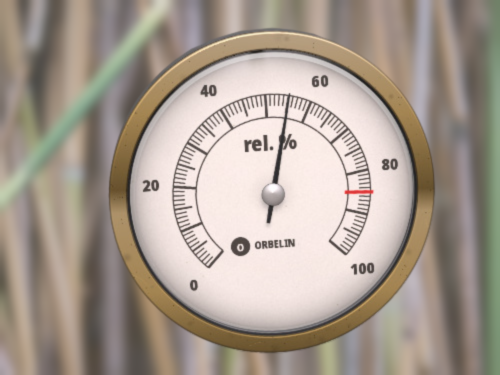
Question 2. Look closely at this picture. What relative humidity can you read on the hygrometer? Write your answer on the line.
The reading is 55 %
